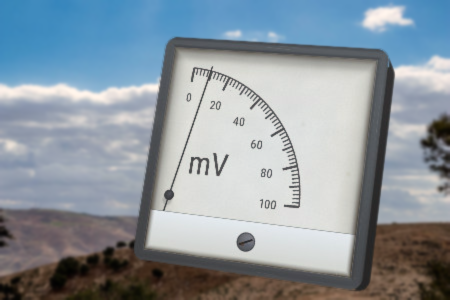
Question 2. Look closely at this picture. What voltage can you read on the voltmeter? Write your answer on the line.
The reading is 10 mV
